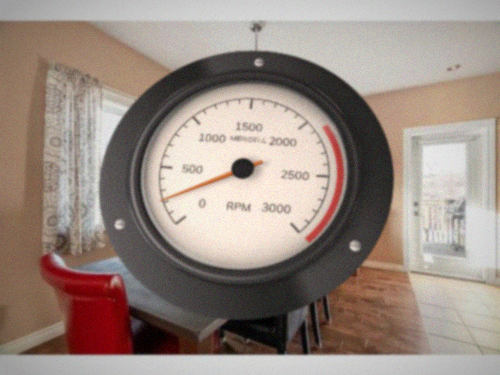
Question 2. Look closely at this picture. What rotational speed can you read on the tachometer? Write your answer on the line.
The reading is 200 rpm
